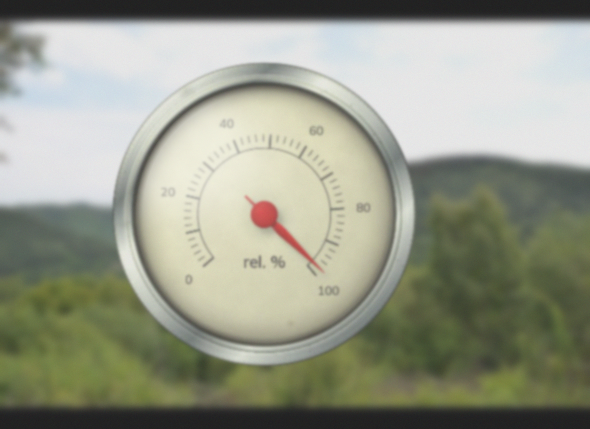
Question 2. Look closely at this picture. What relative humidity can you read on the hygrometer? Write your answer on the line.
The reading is 98 %
